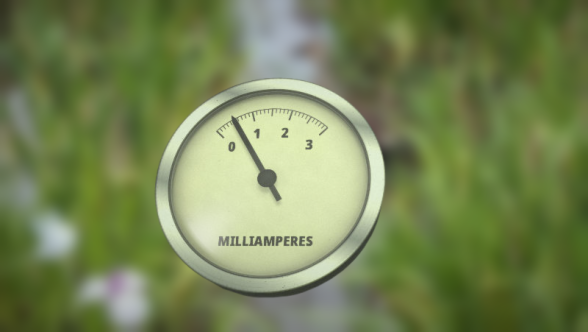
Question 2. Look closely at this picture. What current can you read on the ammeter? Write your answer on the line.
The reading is 0.5 mA
